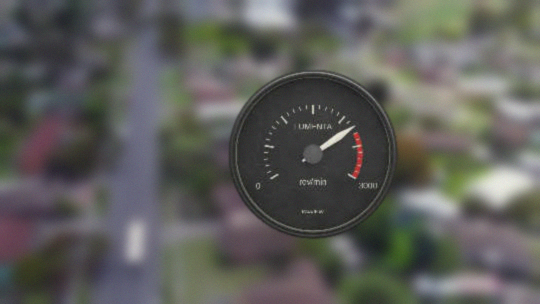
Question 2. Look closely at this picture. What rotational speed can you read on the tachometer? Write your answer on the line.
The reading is 2200 rpm
